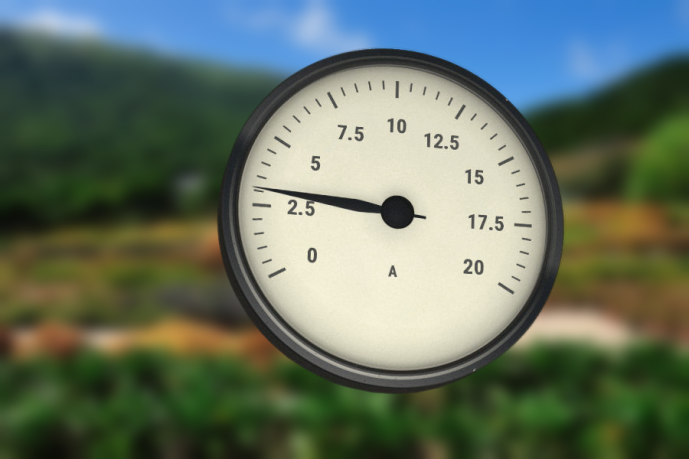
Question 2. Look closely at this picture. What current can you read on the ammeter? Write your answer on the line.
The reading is 3 A
